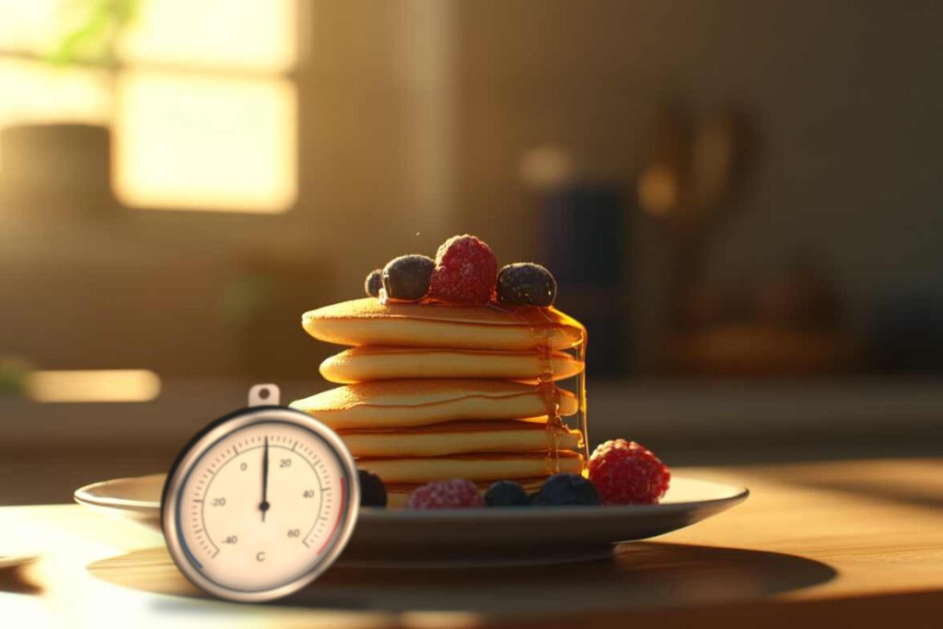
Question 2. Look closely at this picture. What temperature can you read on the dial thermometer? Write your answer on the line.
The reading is 10 °C
